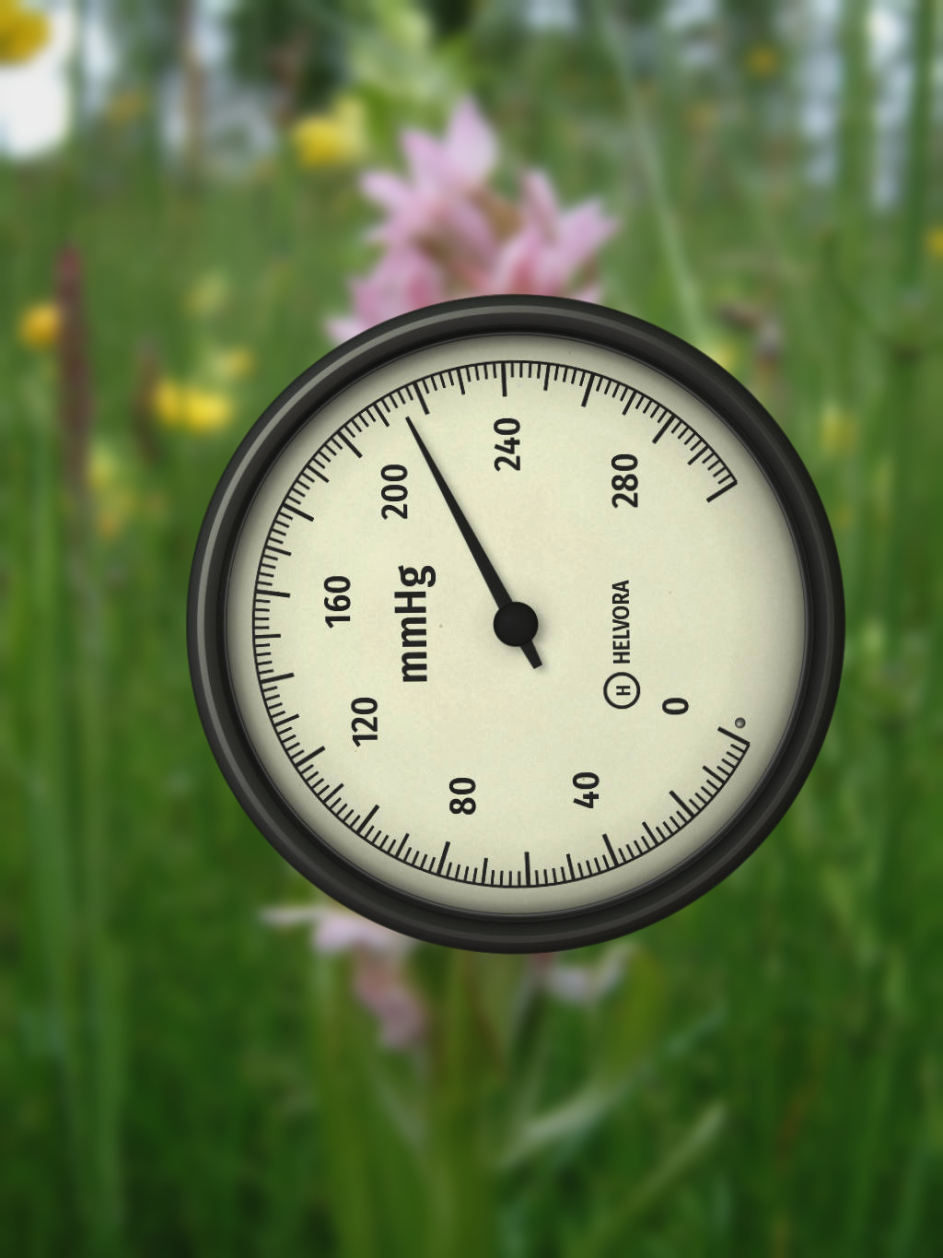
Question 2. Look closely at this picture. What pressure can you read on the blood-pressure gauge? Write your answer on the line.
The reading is 215 mmHg
